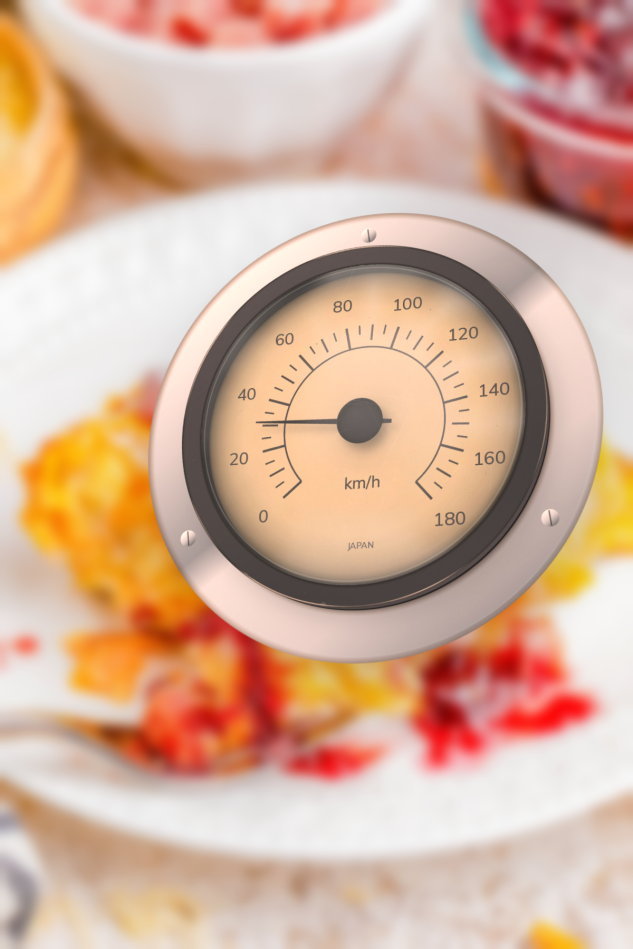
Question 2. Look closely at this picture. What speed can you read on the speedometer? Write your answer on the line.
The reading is 30 km/h
